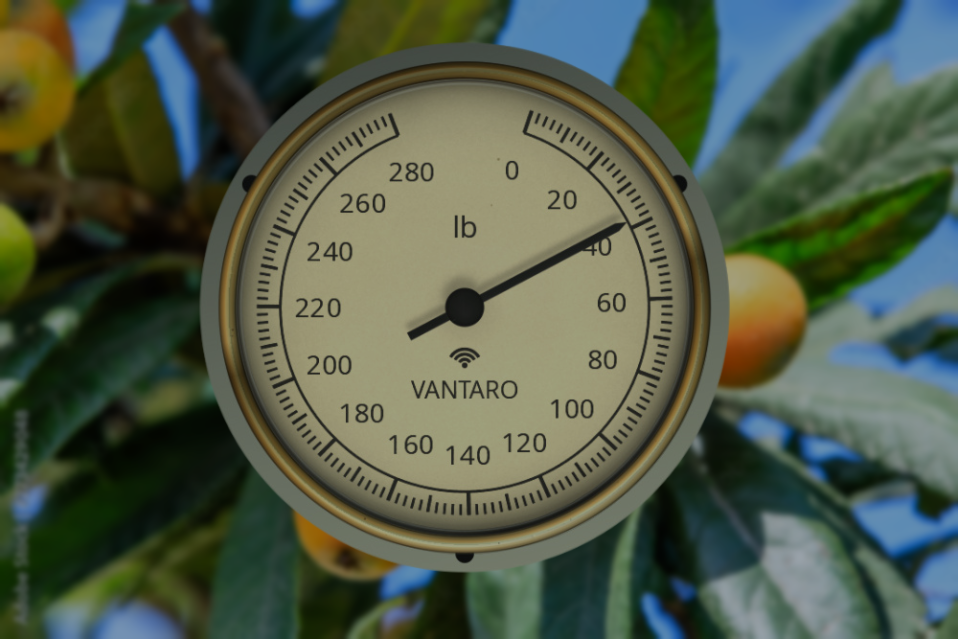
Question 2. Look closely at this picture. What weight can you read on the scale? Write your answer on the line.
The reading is 38 lb
